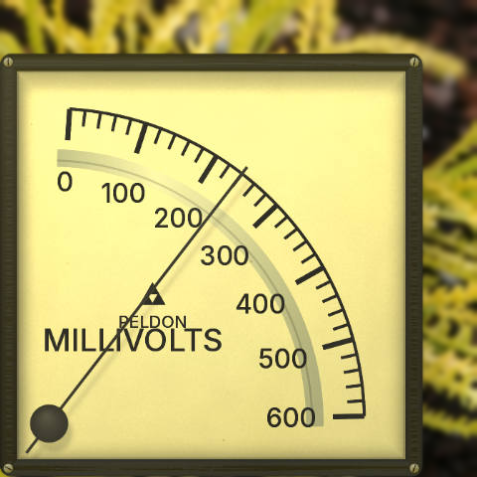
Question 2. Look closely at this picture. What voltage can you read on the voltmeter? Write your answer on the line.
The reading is 240 mV
